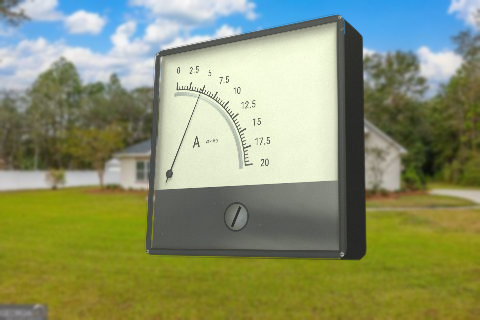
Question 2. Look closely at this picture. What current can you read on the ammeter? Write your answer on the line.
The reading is 5 A
